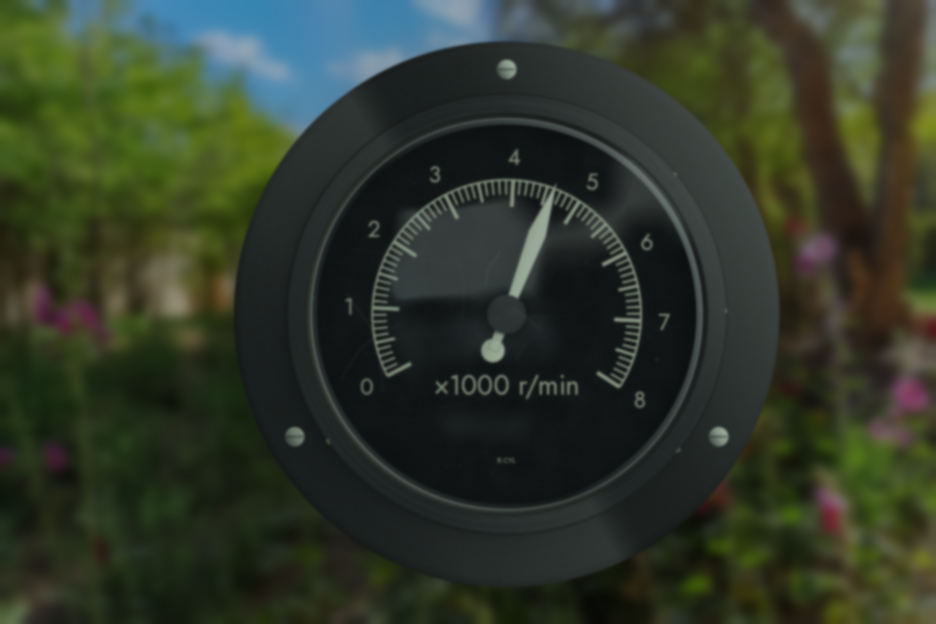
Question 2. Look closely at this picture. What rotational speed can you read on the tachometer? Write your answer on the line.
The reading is 4600 rpm
